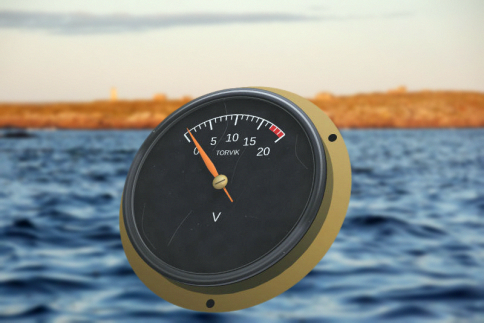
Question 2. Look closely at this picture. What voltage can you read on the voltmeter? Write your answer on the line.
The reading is 1 V
